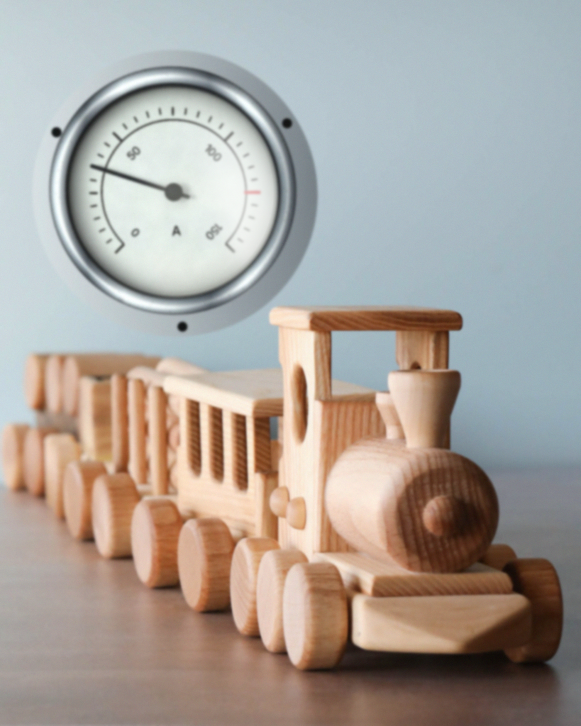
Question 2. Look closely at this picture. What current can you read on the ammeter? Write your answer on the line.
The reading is 35 A
